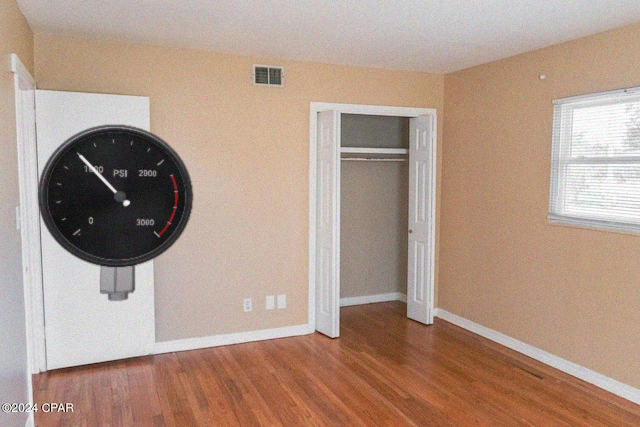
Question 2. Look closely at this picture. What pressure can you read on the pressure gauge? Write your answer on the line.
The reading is 1000 psi
